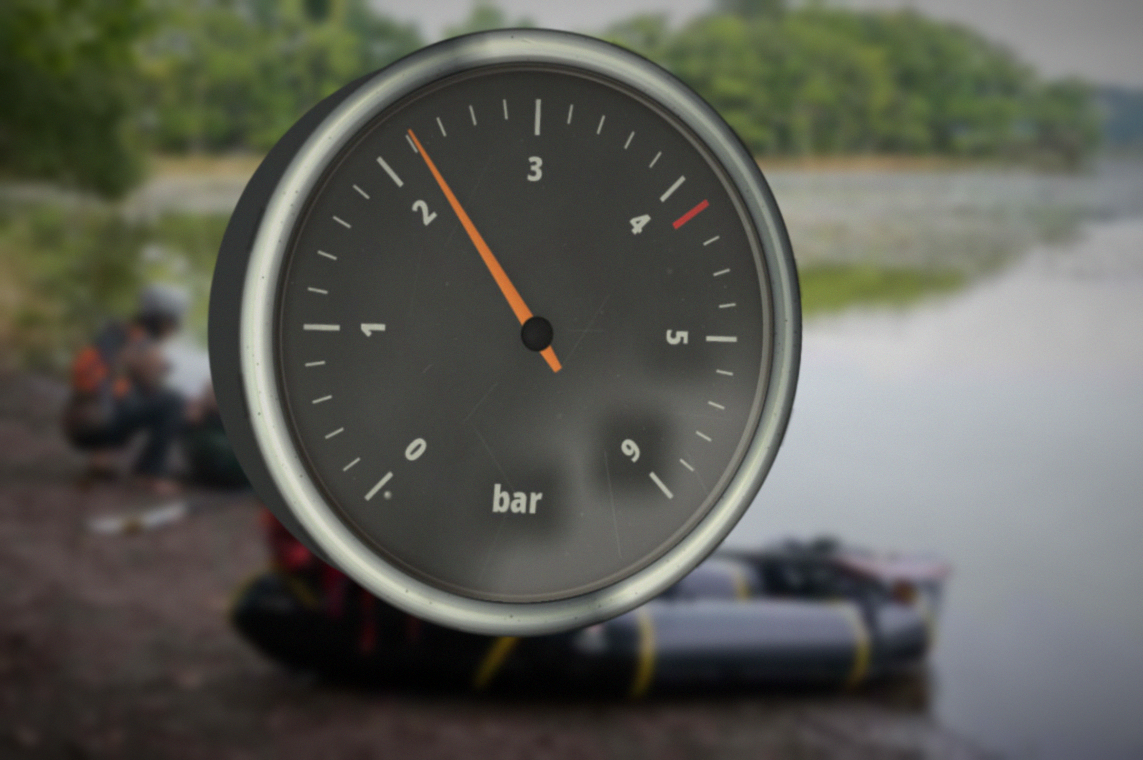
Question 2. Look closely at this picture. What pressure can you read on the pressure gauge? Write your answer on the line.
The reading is 2.2 bar
